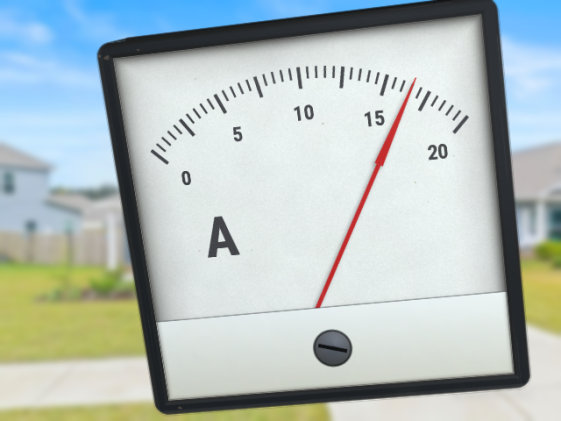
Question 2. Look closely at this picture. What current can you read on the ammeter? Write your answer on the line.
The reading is 16.5 A
